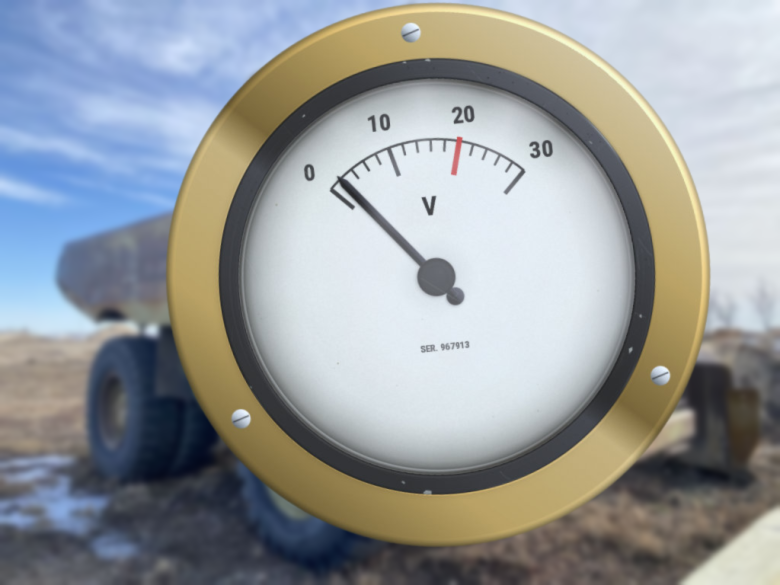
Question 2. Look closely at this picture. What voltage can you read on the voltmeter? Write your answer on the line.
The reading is 2 V
